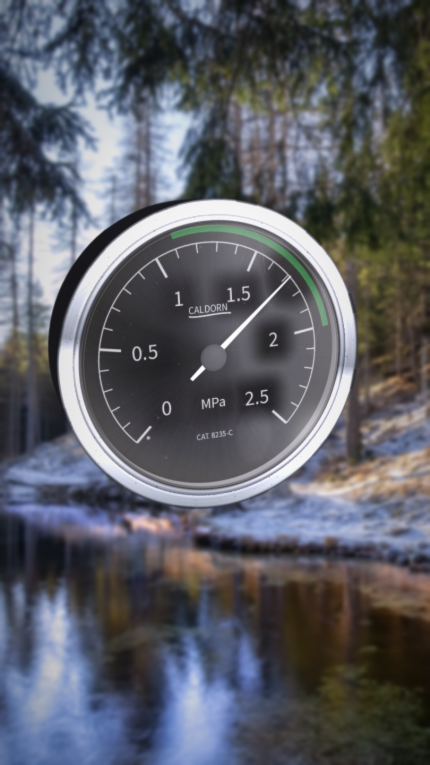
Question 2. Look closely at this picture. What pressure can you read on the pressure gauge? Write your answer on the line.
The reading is 1.7 MPa
